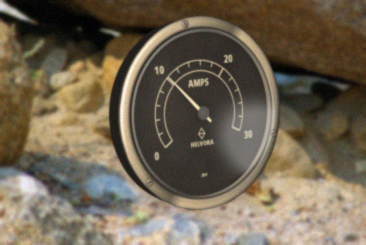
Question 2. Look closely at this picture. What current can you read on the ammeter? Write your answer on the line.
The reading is 10 A
